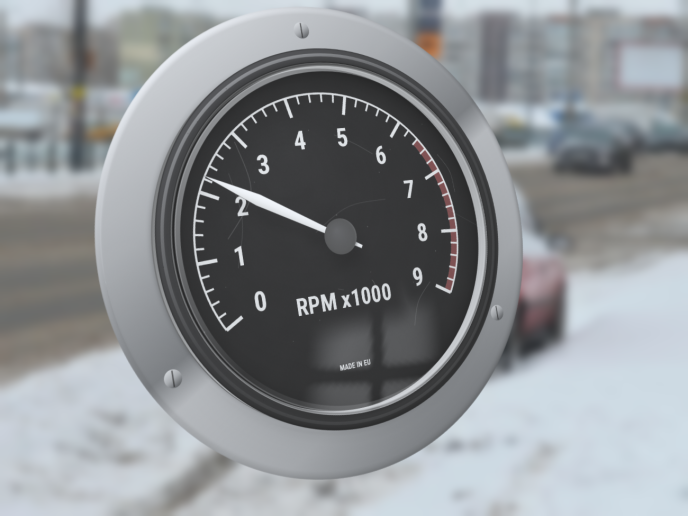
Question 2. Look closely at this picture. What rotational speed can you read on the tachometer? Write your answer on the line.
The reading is 2200 rpm
